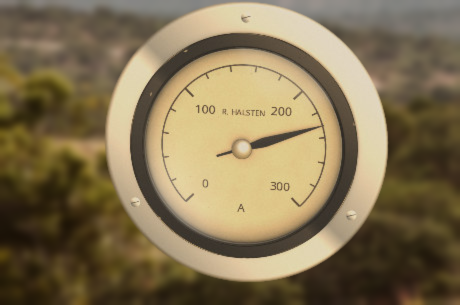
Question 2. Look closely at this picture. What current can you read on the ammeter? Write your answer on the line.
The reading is 230 A
